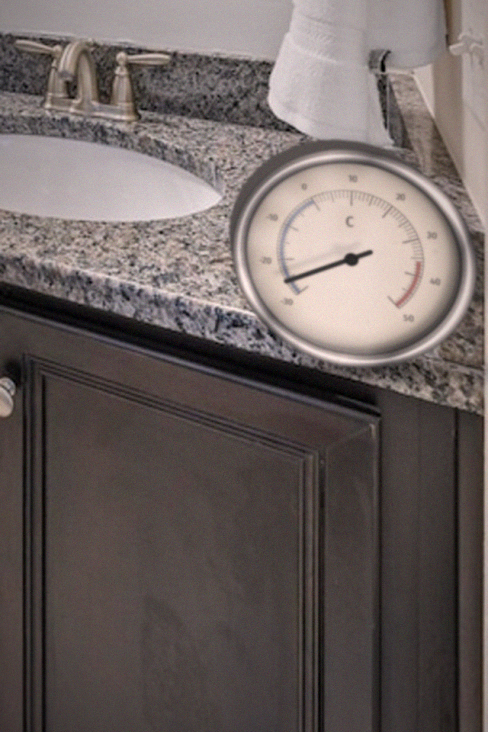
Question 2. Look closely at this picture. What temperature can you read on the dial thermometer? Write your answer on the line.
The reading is -25 °C
